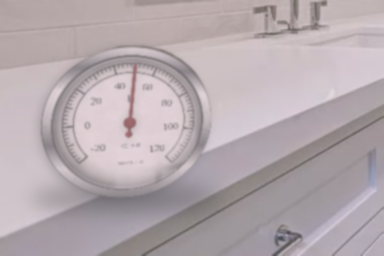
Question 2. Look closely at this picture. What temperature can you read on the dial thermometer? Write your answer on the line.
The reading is 50 °F
